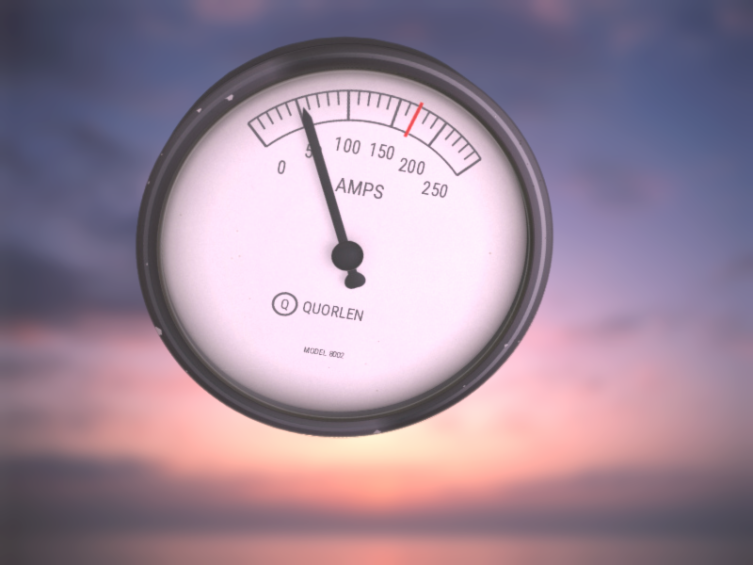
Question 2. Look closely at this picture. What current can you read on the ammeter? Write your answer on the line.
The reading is 55 A
